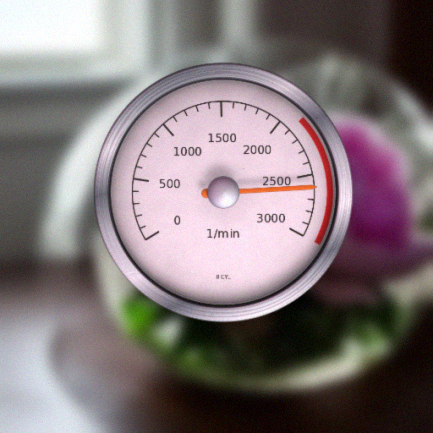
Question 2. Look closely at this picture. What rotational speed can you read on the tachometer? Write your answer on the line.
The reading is 2600 rpm
